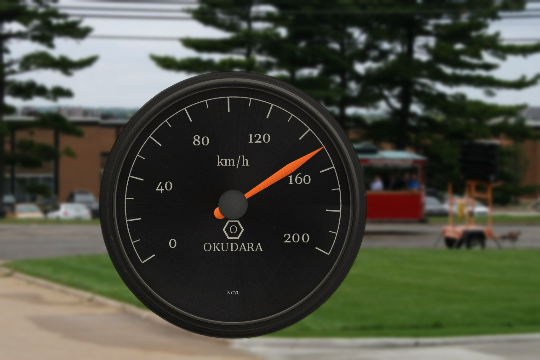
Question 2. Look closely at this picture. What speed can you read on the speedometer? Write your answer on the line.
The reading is 150 km/h
